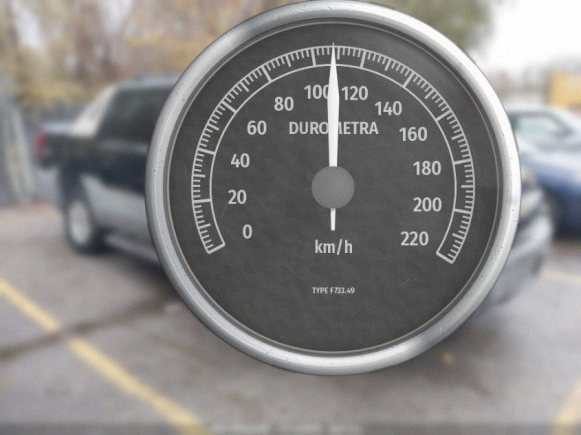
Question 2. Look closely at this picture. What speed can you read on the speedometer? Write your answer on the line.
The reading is 108 km/h
